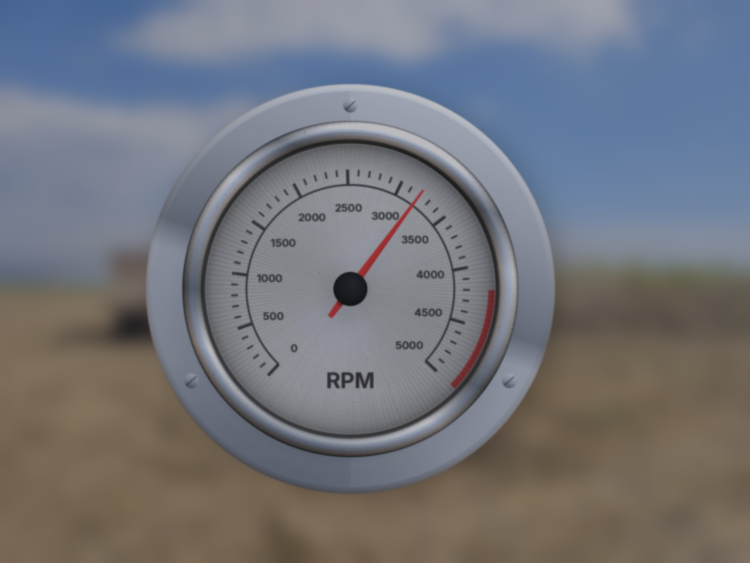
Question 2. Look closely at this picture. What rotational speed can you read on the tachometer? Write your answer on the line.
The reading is 3200 rpm
